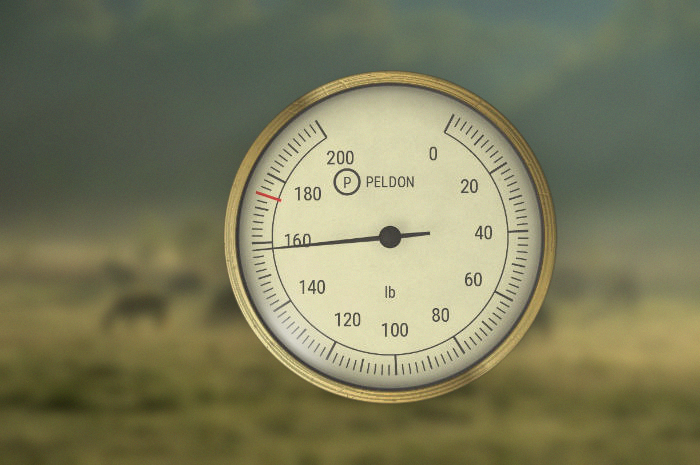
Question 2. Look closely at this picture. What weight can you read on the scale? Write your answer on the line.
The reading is 158 lb
